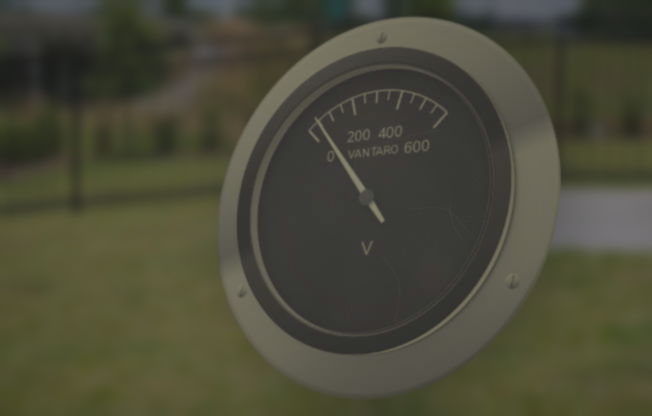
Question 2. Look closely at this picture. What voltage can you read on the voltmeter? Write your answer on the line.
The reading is 50 V
